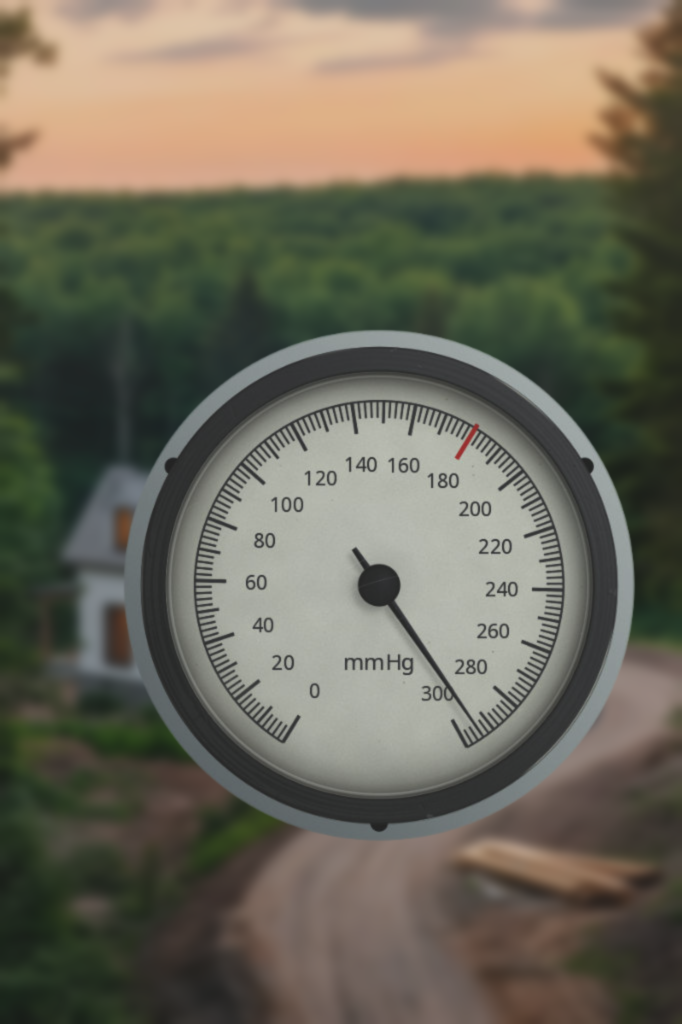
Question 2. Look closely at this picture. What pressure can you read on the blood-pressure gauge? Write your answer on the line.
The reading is 294 mmHg
